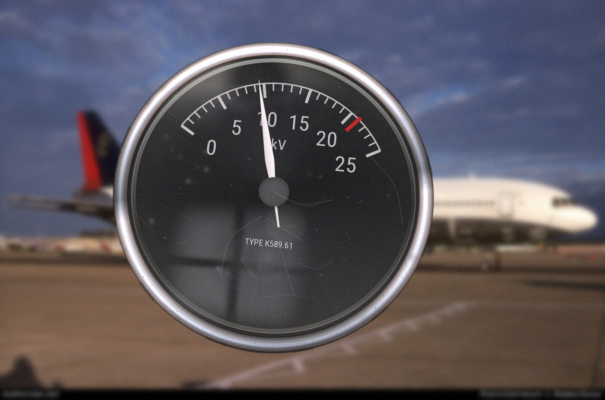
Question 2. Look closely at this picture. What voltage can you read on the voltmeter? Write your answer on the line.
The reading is 9.5 kV
